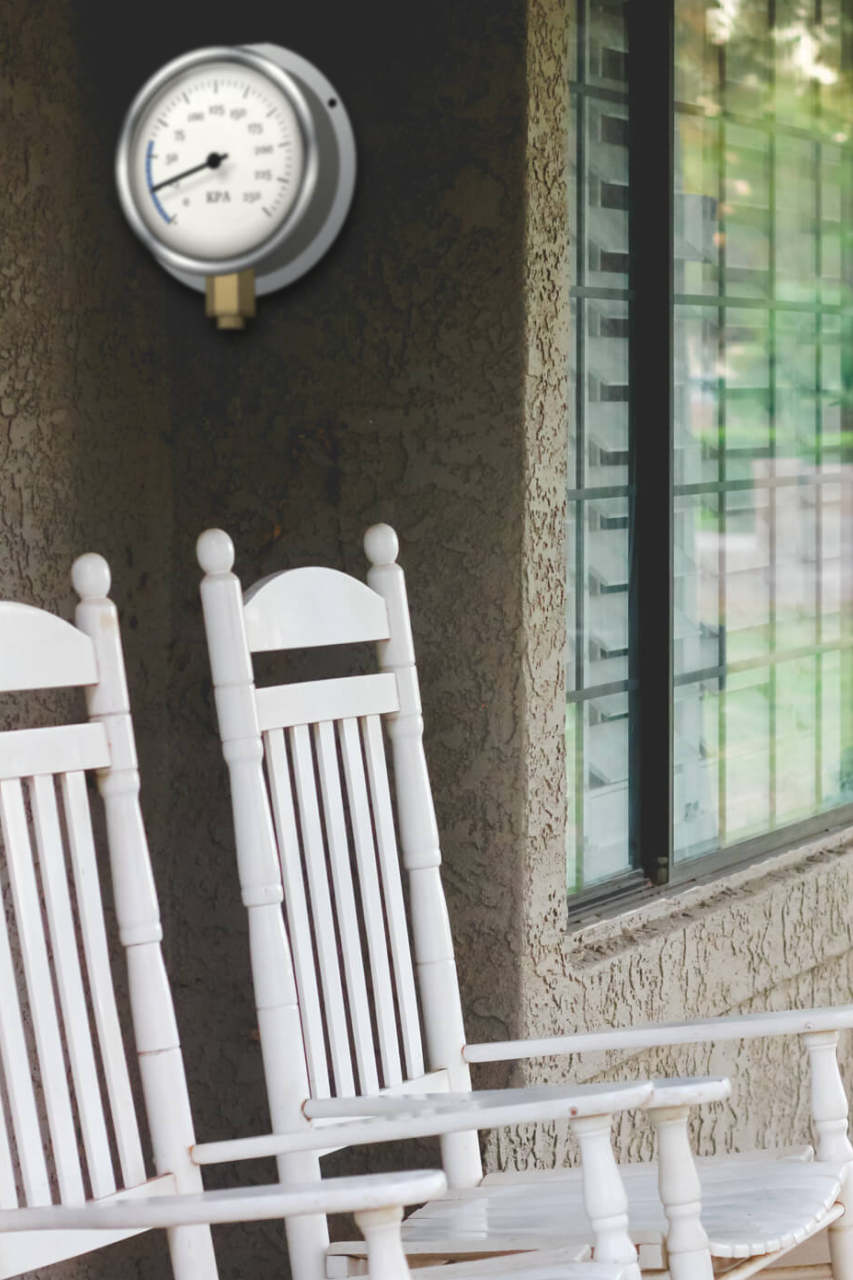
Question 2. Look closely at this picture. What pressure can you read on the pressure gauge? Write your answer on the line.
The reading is 25 kPa
